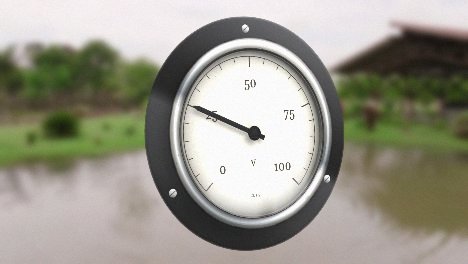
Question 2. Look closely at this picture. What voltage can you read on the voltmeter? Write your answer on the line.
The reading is 25 V
